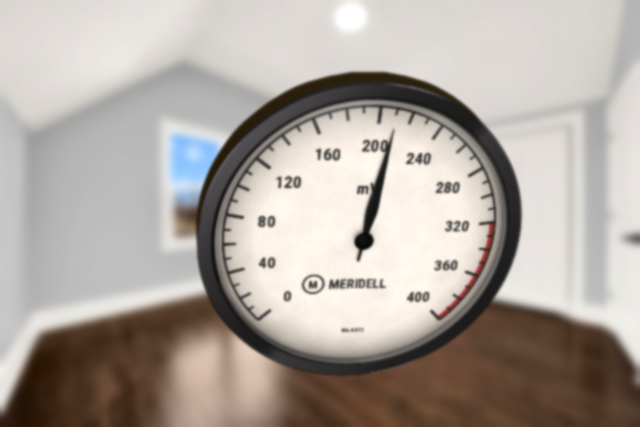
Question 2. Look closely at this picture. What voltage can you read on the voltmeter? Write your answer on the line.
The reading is 210 mV
